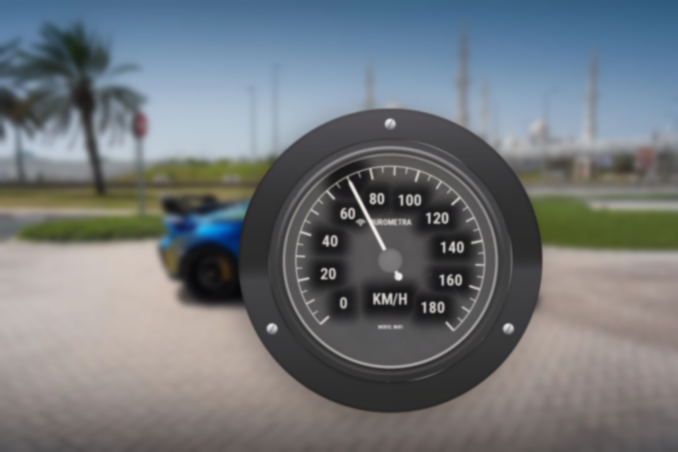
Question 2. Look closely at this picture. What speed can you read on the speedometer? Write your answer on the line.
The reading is 70 km/h
